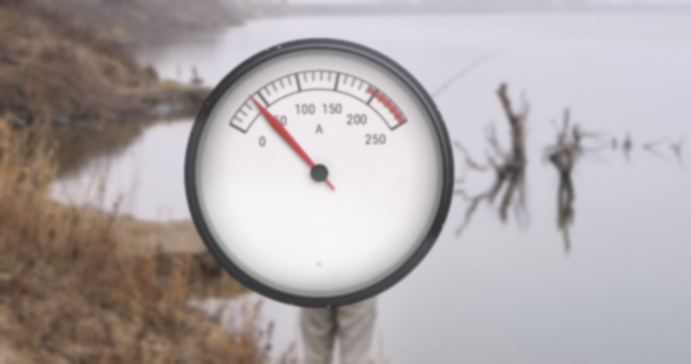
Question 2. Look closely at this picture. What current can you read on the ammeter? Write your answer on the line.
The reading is 40 A
